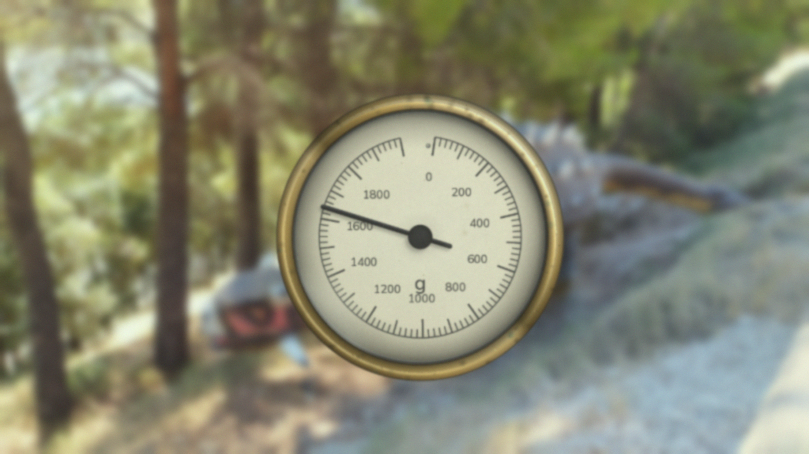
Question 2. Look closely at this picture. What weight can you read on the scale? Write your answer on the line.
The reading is 1640 g
